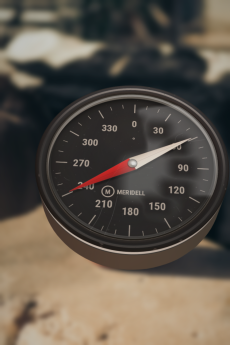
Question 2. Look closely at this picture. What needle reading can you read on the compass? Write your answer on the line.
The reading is 240 °
